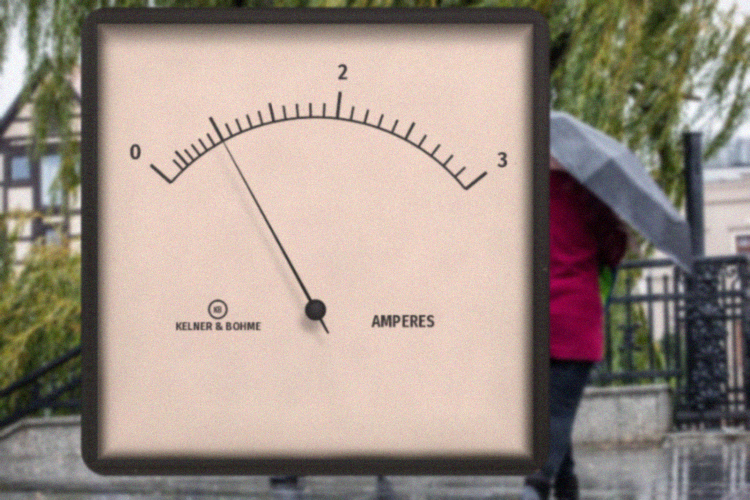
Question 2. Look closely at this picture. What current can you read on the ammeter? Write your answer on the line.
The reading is 1 A
